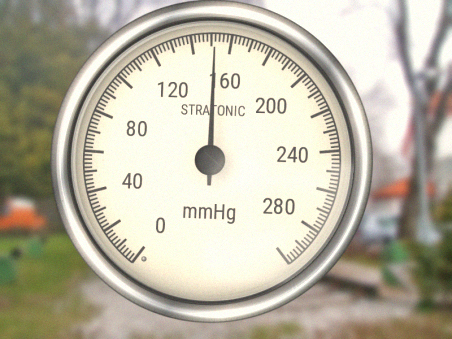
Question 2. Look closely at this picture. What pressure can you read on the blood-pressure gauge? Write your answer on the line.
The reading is 152 mmHg
